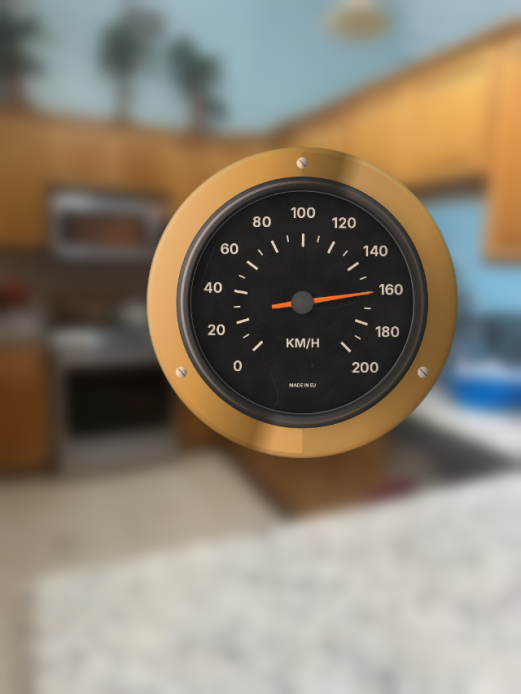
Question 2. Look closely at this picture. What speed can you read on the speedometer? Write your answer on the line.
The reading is 160 km/h
